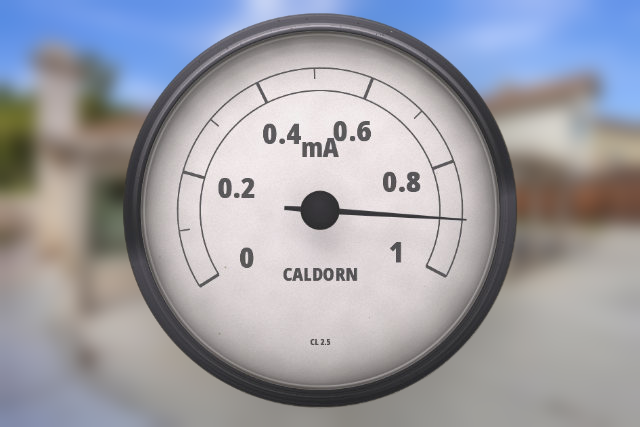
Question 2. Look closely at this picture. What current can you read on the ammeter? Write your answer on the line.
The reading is 0.9 mA
